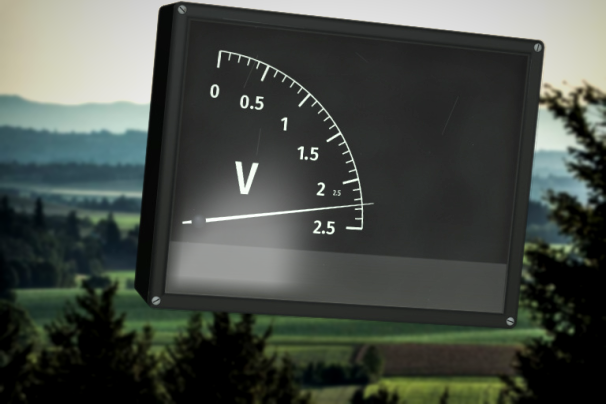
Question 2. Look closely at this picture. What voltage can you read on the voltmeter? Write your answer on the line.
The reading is 2.25 V
